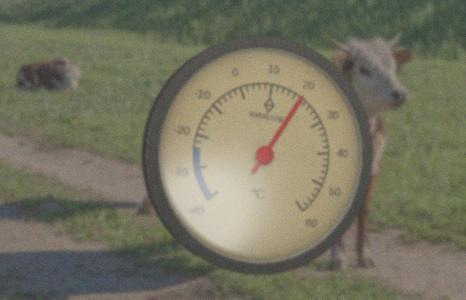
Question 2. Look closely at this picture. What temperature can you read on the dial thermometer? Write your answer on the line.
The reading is 20 °C
